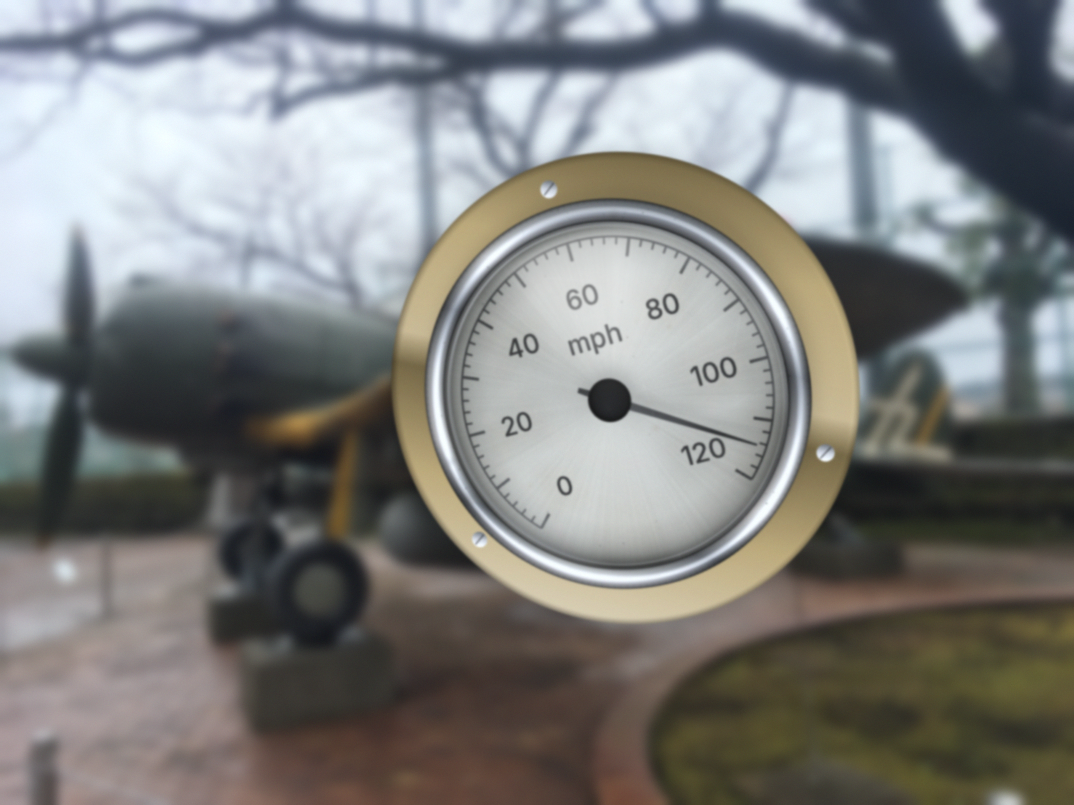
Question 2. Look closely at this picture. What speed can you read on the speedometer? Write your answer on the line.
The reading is 114 mph
